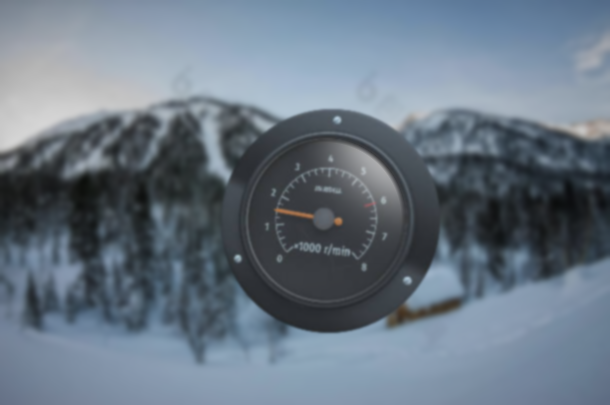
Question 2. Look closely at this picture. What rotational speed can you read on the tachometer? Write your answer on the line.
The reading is 1500 rpm
